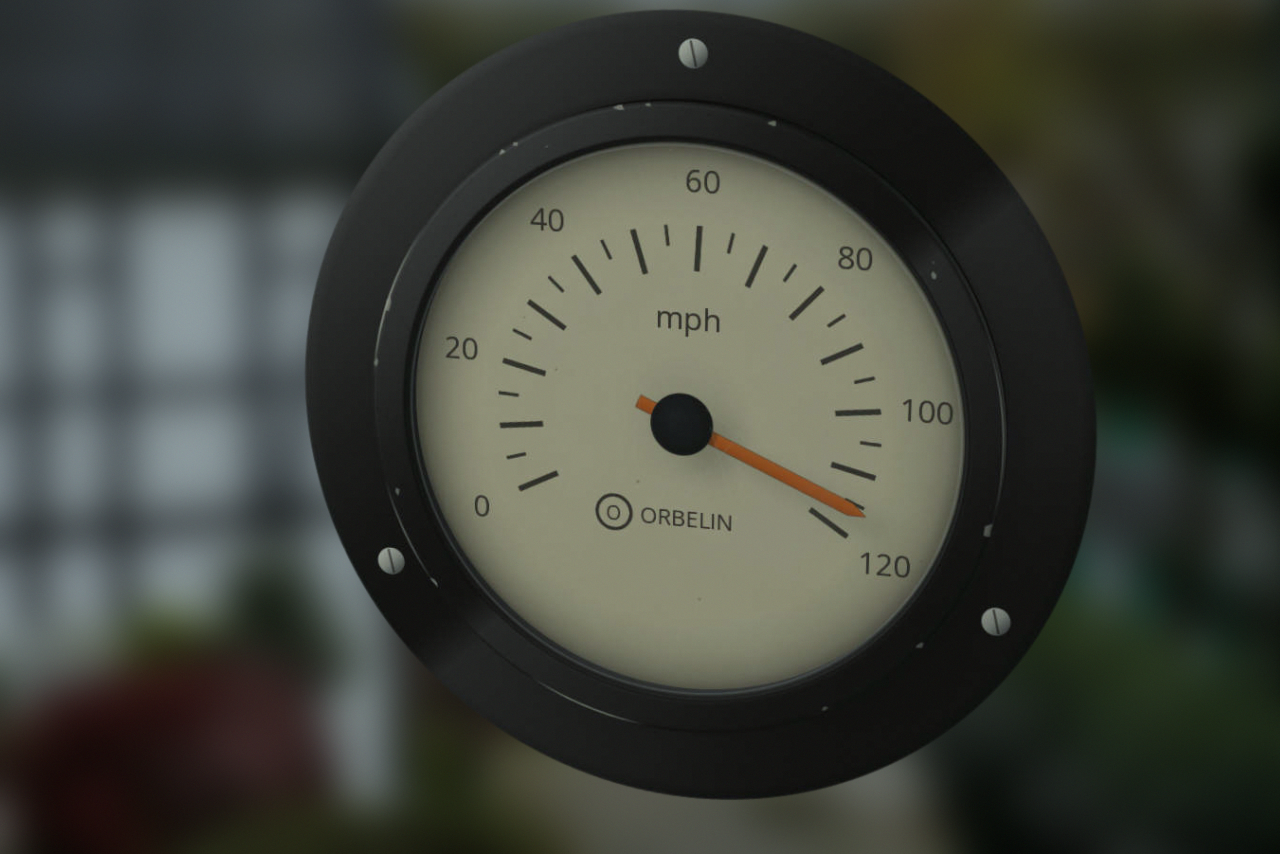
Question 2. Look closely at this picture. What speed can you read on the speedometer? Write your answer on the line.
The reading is 115 mph
